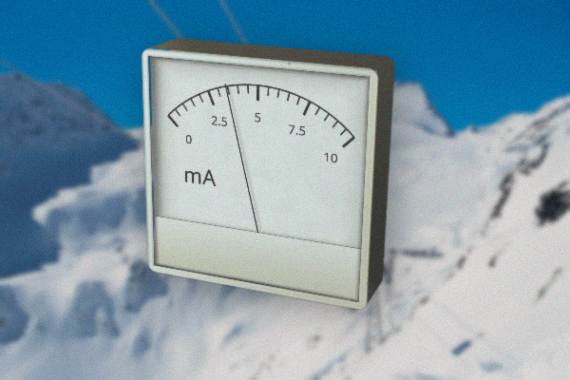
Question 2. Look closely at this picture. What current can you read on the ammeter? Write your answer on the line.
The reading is 3.5 mA
